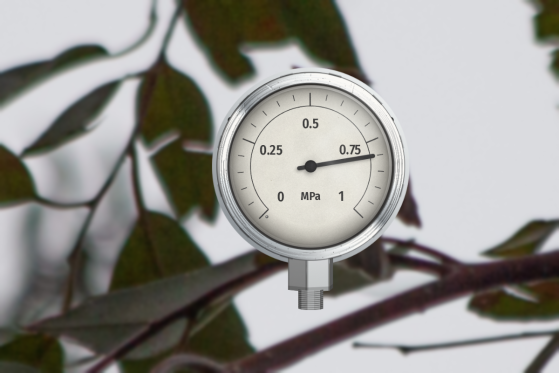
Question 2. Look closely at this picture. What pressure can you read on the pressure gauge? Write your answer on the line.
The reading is 0.8 MPa
